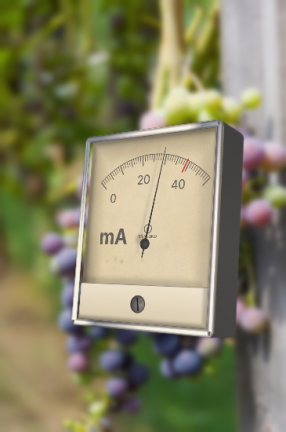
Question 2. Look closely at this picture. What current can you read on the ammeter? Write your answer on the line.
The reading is 30 mA
